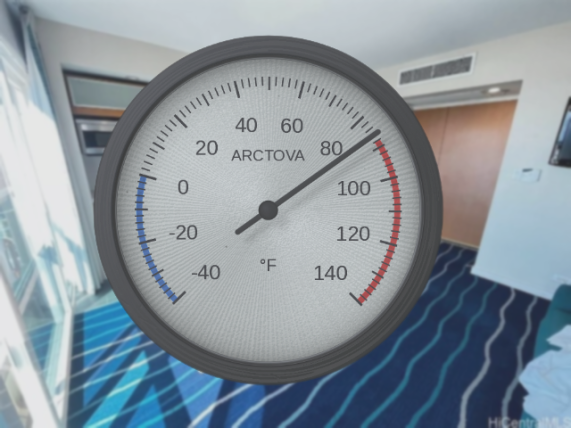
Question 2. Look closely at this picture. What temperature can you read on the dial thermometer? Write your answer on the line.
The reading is 86 °F
